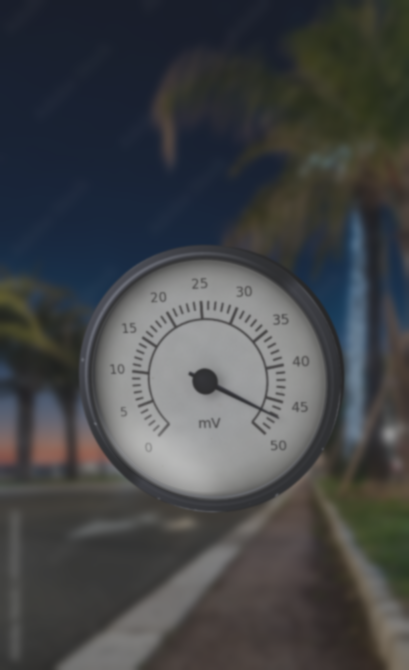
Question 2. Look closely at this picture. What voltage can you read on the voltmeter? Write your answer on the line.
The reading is 47 mV
